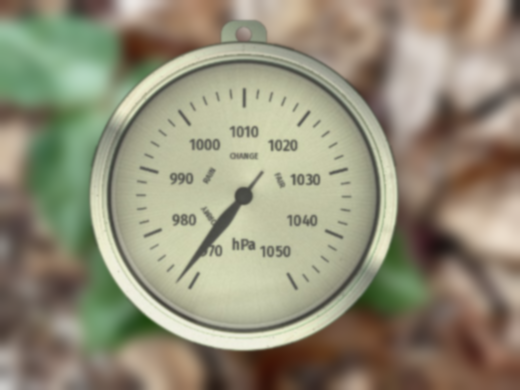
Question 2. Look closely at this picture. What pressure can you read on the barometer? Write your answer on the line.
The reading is 972 hPa
